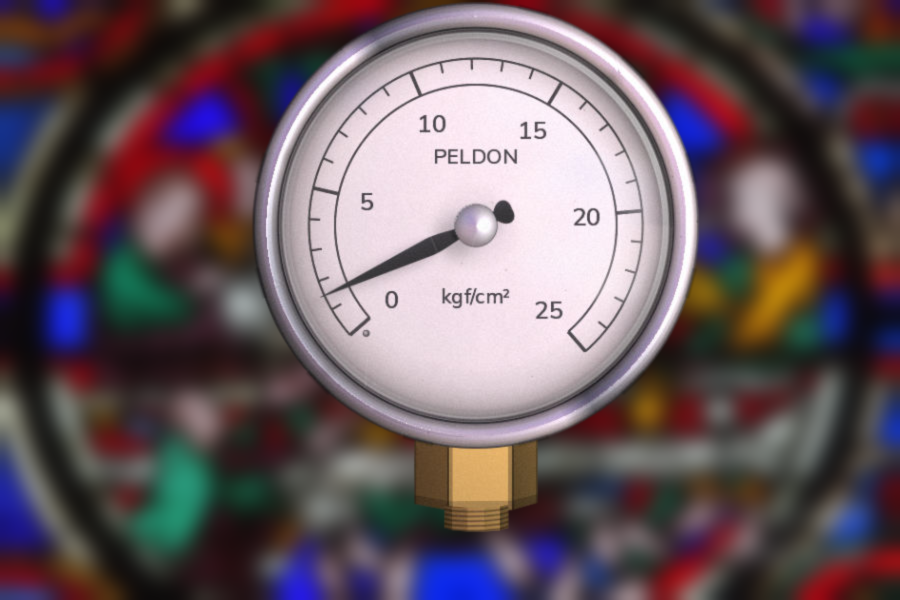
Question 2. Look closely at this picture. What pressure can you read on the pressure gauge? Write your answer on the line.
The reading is 1.5 kg/cm²
